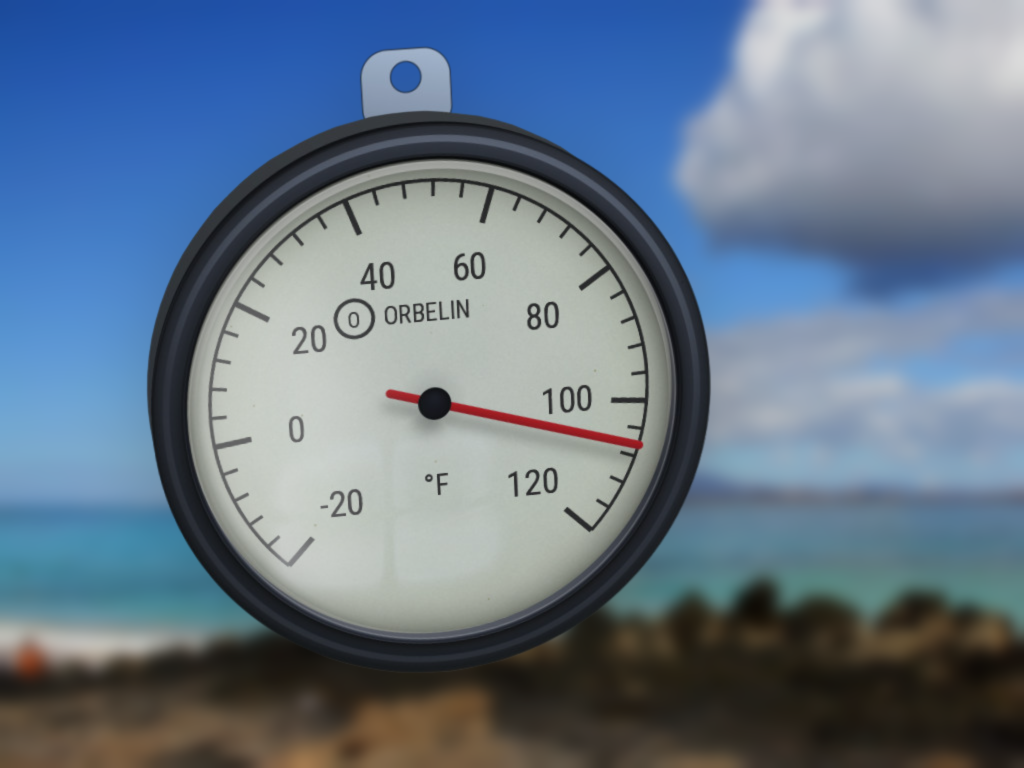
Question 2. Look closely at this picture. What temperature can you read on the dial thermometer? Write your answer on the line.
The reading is 106 °F
